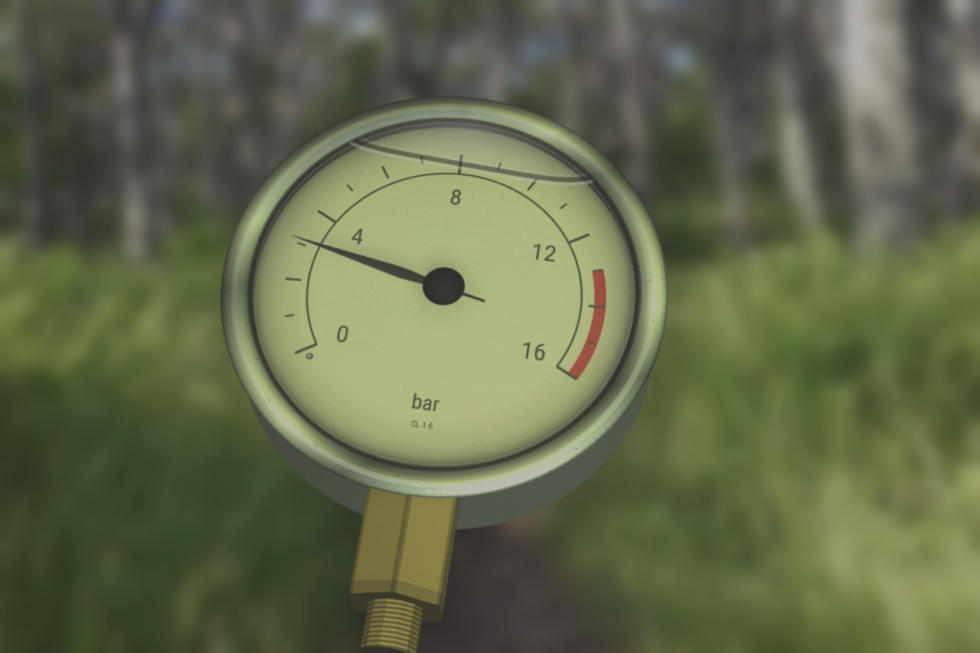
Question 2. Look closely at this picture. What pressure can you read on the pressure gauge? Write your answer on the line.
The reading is 3 bar
